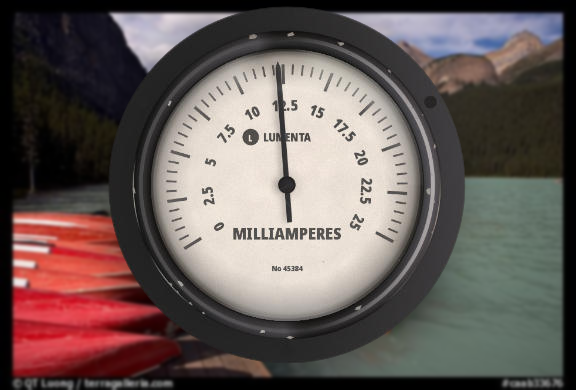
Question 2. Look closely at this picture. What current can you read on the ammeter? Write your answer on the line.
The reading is 12.25 mA
